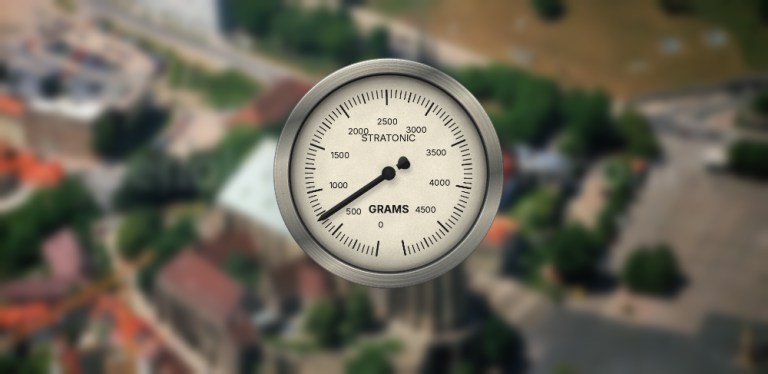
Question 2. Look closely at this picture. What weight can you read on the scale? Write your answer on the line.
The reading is 700 g
